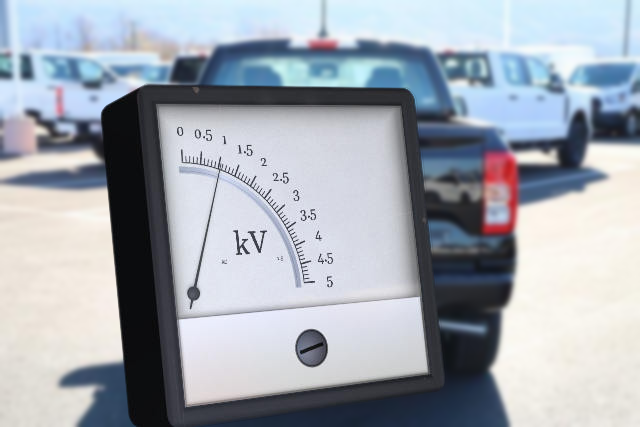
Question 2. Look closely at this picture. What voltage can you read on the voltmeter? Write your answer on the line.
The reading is 1 kV
